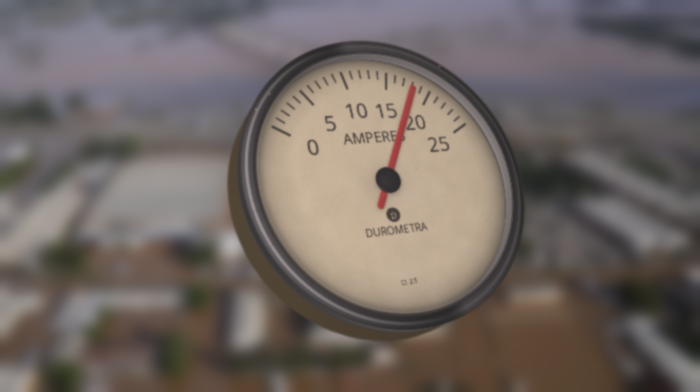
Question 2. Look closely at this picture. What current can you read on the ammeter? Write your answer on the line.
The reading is 18 A
